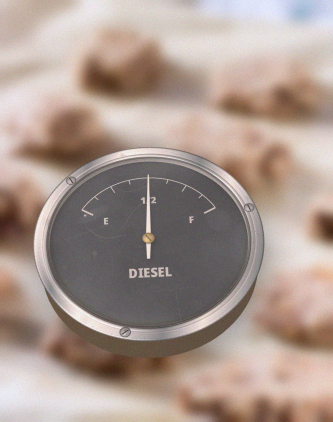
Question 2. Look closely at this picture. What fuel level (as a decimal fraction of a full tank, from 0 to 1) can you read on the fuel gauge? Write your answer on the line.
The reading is 0.5
